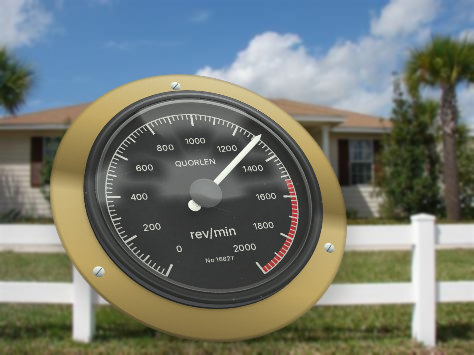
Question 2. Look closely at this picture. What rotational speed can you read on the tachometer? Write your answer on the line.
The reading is 1300 rpm
